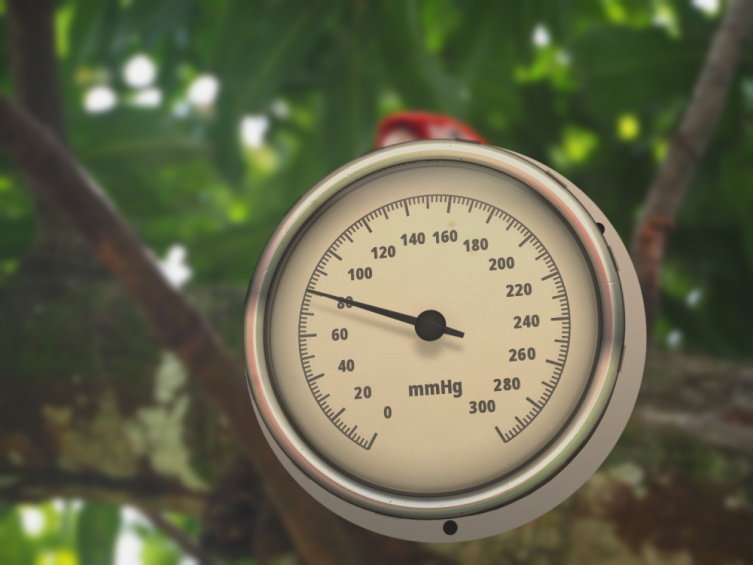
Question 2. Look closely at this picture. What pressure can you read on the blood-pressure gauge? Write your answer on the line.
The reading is 80 mmHg
